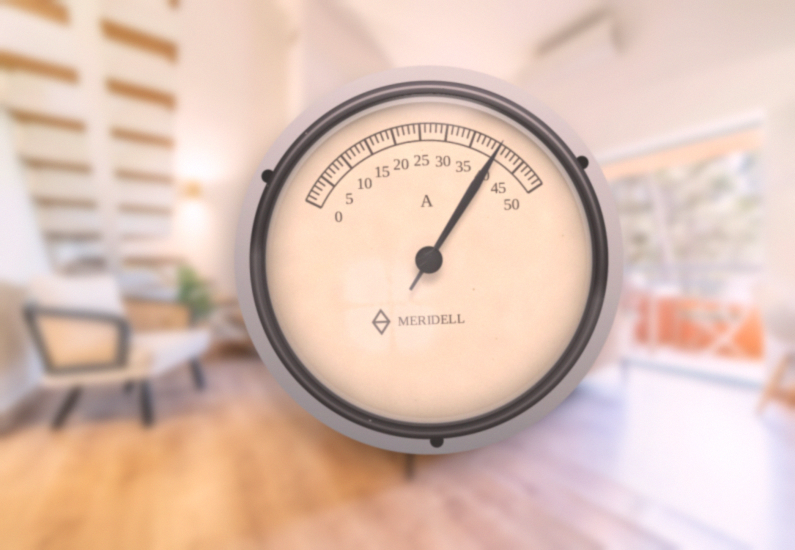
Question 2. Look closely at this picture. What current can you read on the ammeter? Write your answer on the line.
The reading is 40 A
